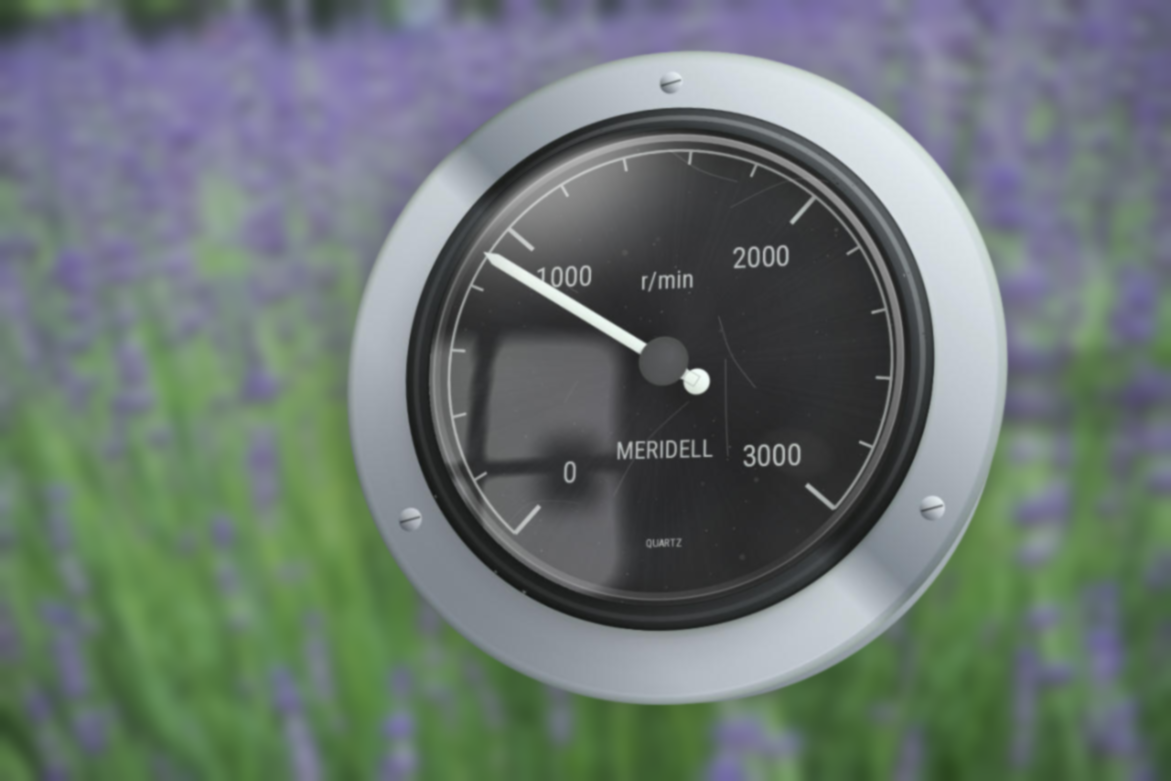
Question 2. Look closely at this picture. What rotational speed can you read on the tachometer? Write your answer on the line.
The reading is 900 rpm
